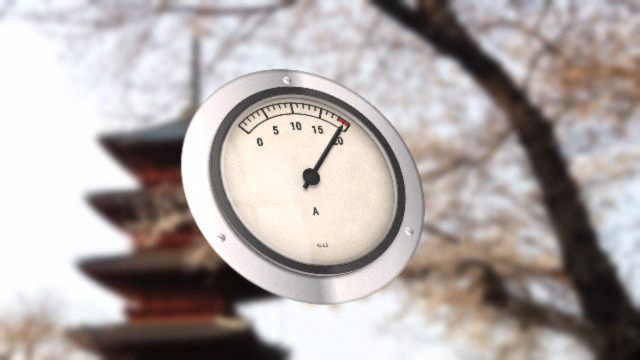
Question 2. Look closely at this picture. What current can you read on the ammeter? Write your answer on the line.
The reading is 19 A
